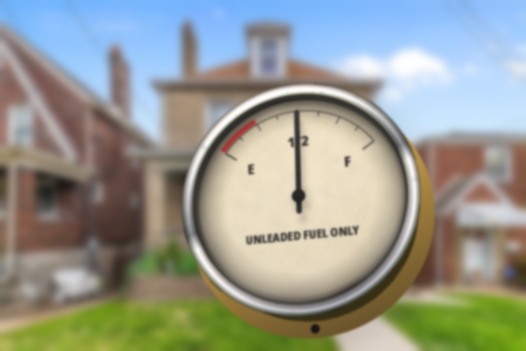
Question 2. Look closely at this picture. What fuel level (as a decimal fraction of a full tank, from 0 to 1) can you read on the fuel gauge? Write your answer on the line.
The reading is 0.5
